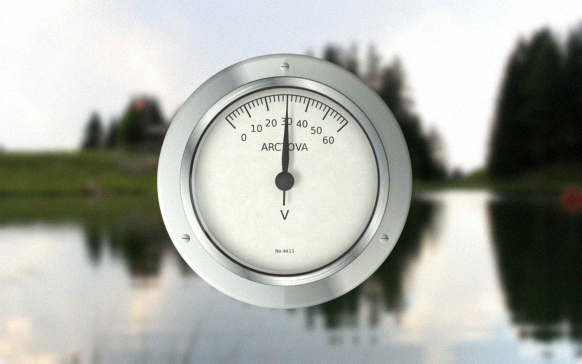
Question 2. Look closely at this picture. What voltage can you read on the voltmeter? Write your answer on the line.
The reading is 30 V
